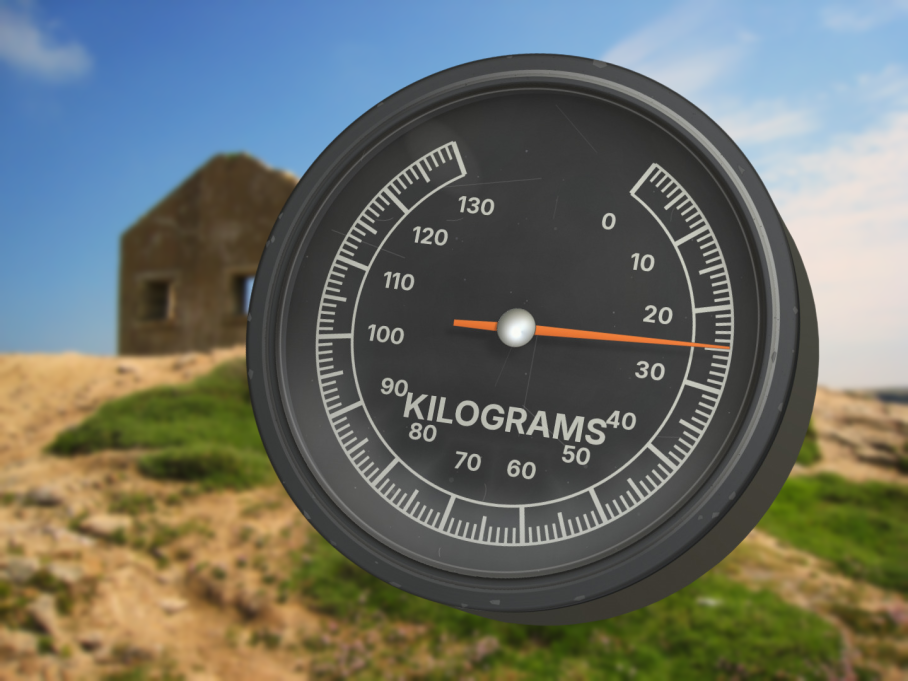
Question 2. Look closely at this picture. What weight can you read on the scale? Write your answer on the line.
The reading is 25 kg
